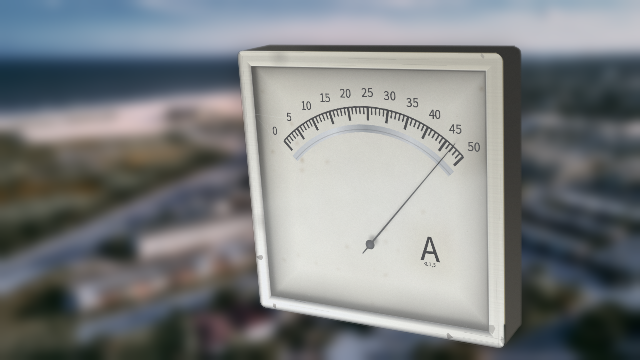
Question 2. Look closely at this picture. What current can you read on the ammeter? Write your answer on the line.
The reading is 47 A
